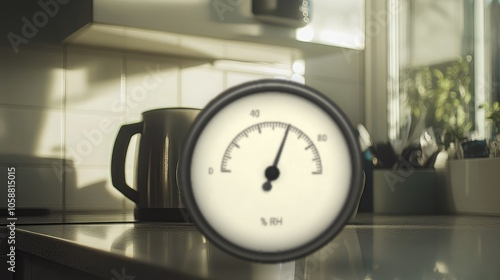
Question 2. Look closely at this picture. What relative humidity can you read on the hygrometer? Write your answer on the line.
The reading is 60 %
